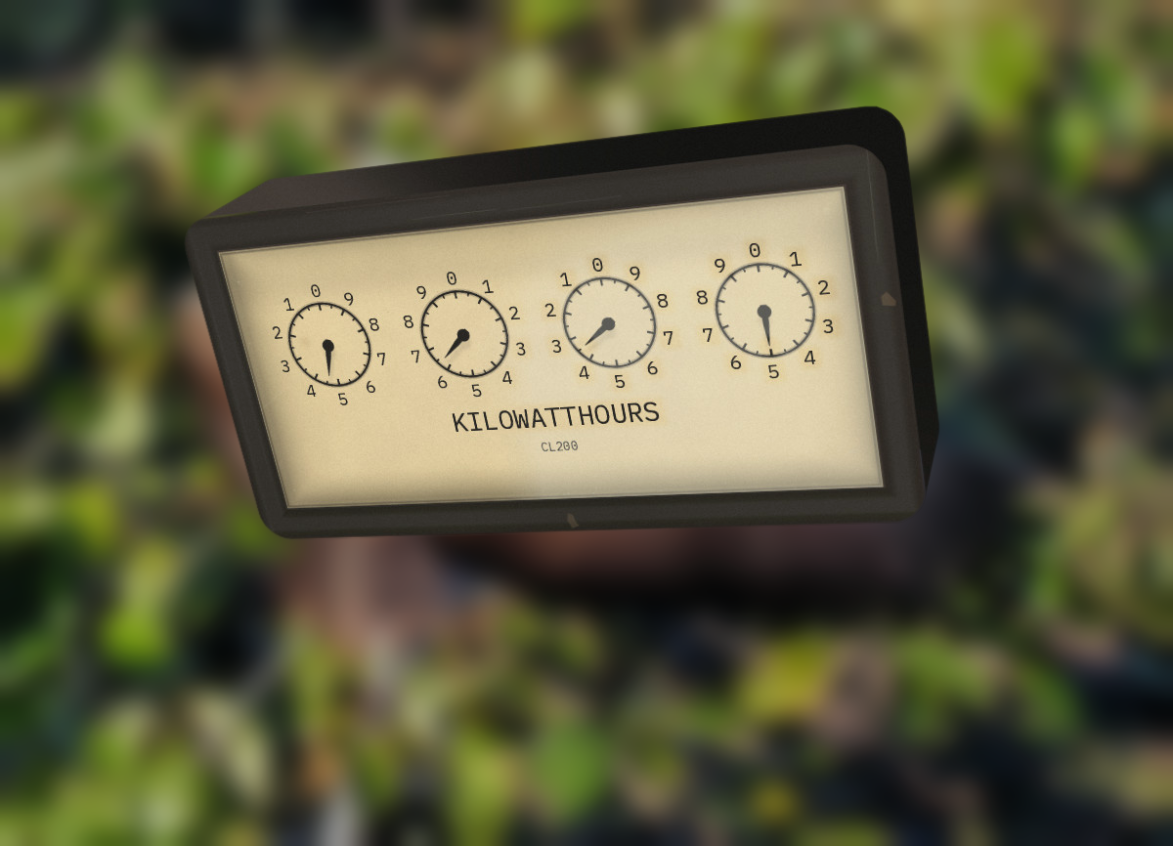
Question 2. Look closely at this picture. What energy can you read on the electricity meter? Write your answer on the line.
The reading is 4635 kWh
